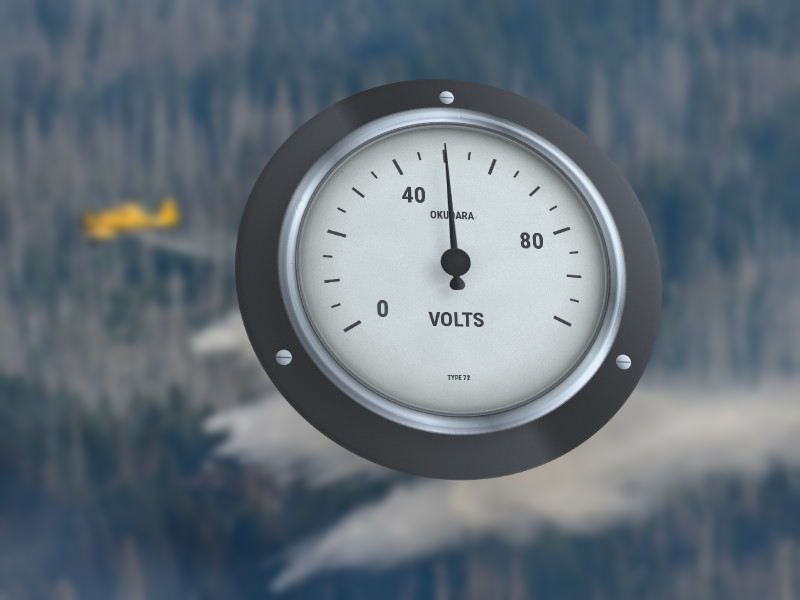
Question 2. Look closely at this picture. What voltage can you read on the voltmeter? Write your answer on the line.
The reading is 50 V
